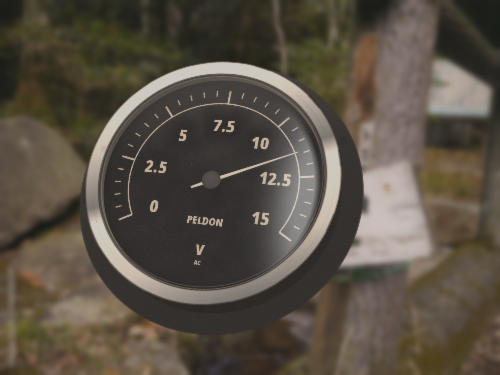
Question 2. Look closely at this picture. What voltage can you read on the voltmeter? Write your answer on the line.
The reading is 11.5 V
